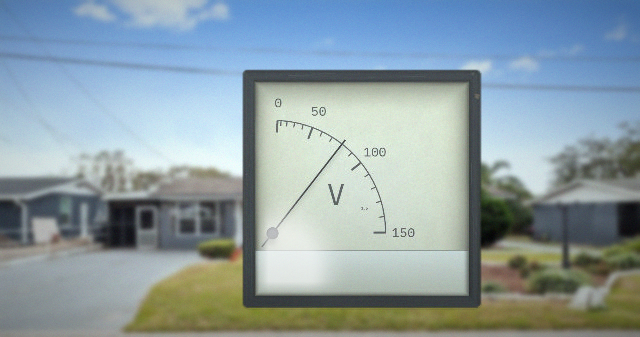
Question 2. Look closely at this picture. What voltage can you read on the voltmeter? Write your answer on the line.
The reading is 80 V
